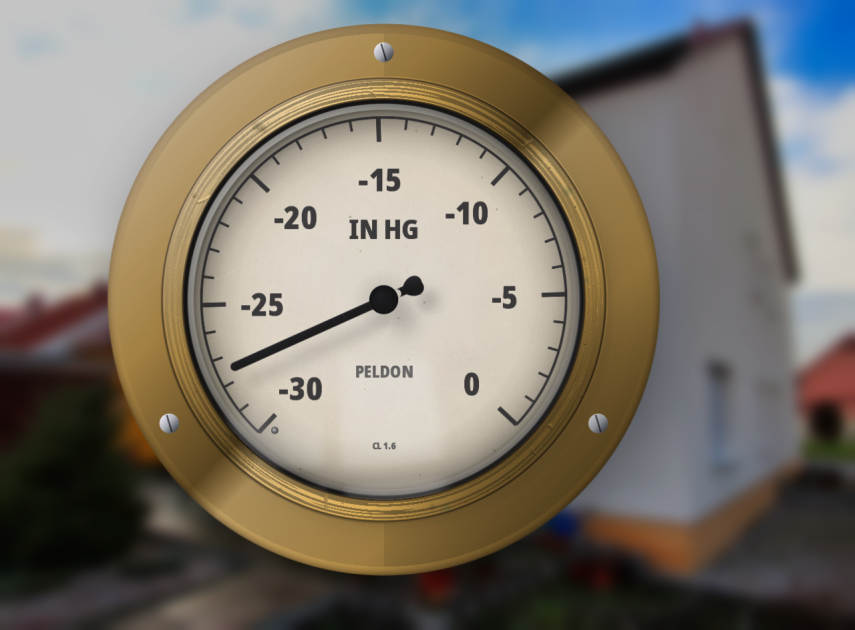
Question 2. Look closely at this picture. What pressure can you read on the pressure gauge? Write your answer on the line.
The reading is -27.5 inHg
